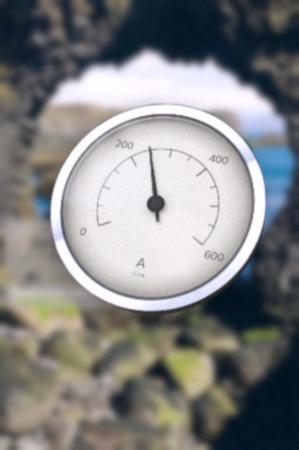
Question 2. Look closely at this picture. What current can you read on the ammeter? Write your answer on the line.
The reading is 250 A
